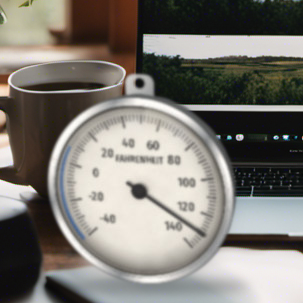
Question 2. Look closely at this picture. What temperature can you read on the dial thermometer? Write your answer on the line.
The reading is 130 °F
